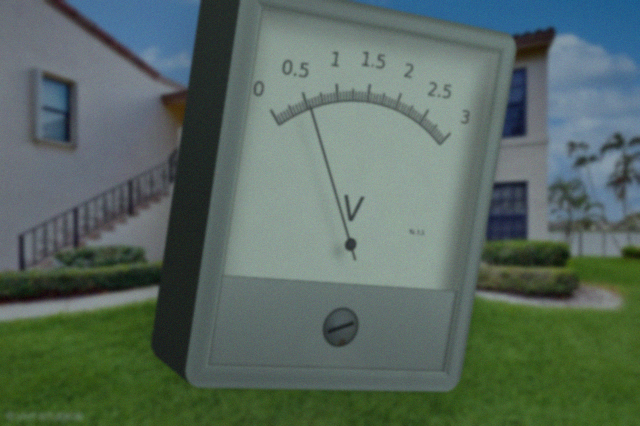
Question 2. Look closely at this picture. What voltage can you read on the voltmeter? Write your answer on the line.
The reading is 0.5 V
